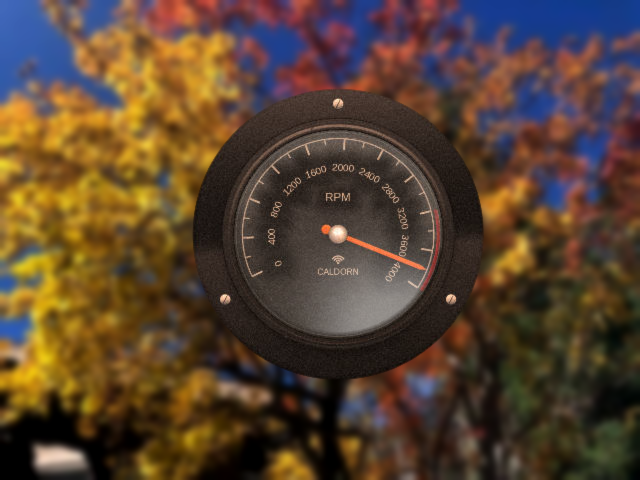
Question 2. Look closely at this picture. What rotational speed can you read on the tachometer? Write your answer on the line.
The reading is 3800 rpm
